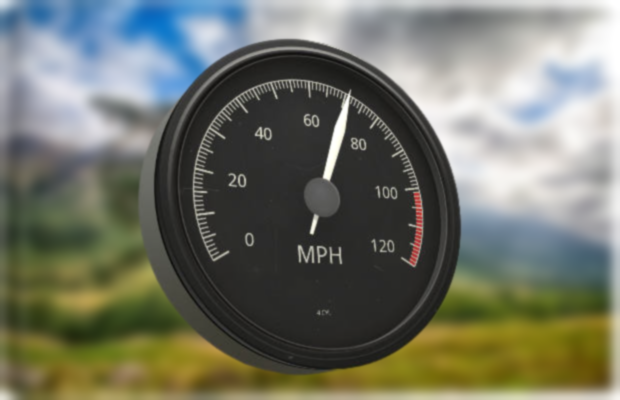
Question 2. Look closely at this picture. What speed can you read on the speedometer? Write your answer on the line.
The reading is 70 mph
